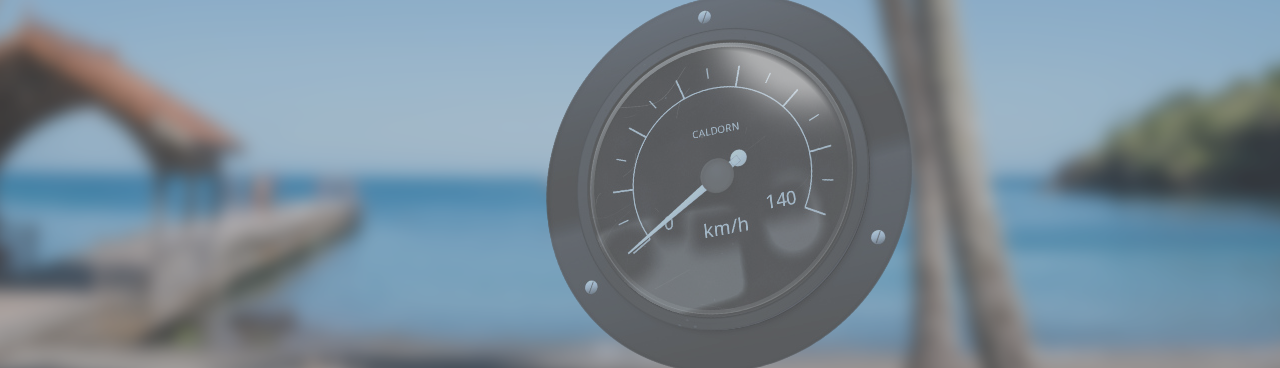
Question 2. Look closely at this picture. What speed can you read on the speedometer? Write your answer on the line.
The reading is 0 km/h
